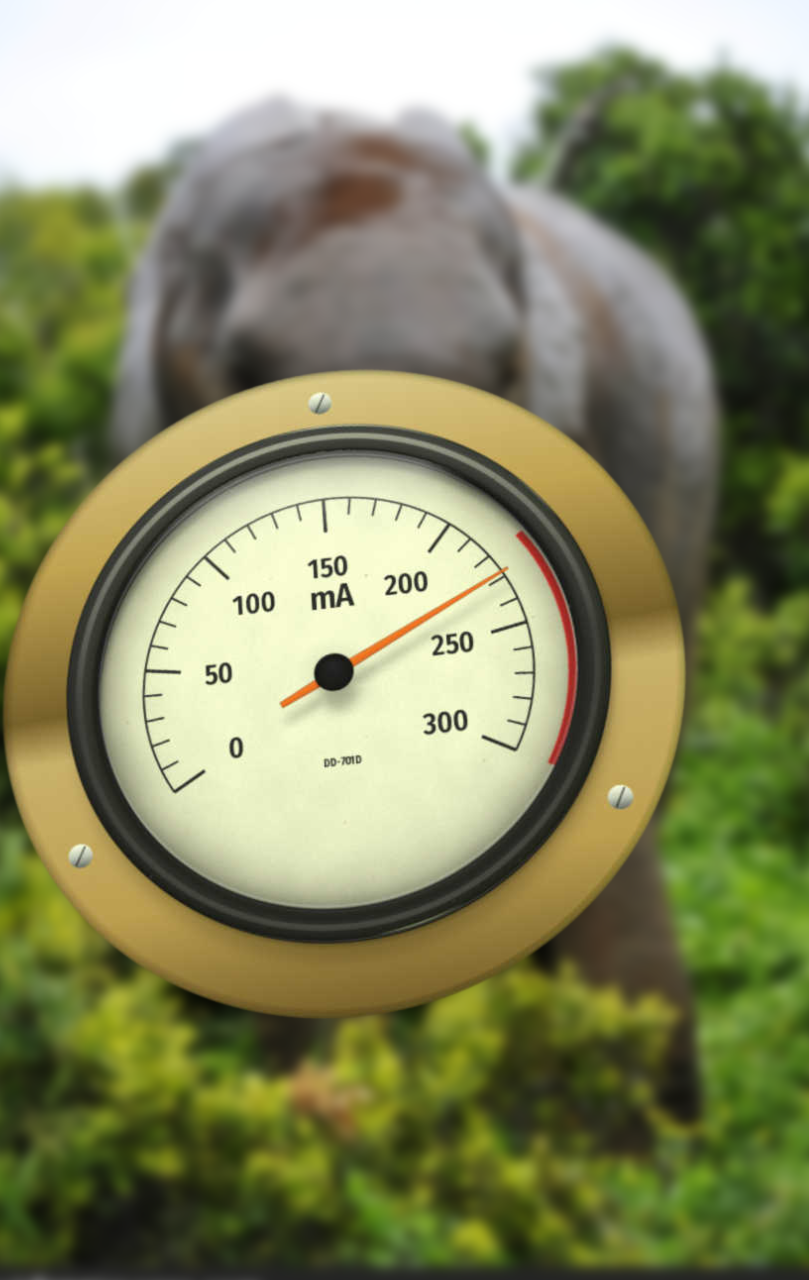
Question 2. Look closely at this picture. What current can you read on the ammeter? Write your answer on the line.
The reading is 230 mA
